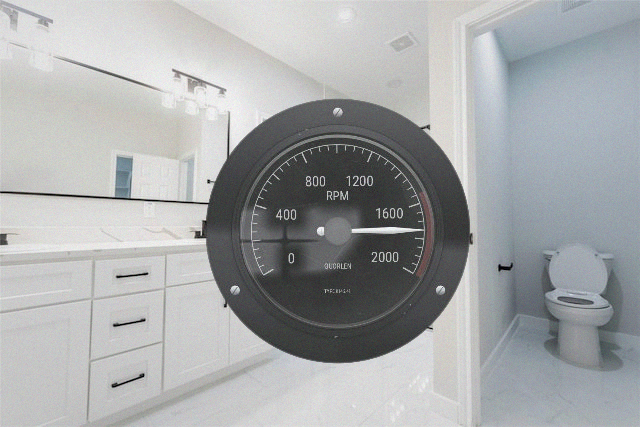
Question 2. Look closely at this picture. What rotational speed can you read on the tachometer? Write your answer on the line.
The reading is 1750 rpm
